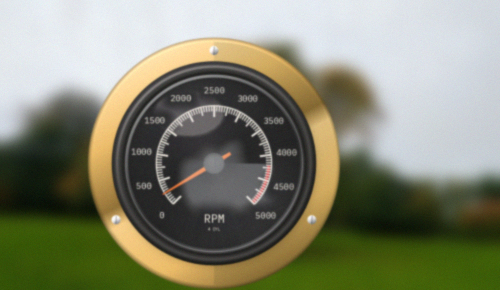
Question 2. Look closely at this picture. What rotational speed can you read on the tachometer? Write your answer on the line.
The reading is 250 rpm
